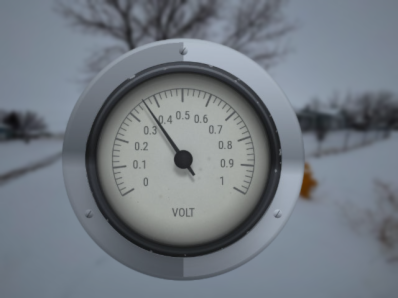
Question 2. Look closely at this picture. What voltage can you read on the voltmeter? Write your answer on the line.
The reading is 0.36 V
